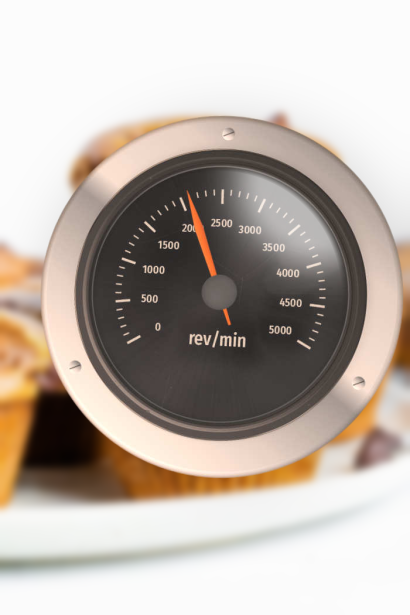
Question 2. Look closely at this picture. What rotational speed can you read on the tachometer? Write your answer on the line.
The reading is 2100 rpm
